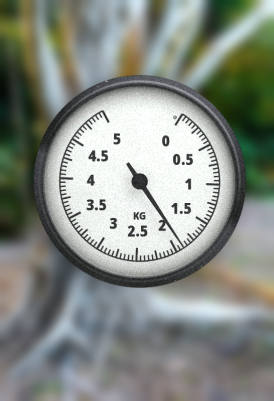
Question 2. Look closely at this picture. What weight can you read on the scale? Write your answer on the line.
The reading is 1.9 kg
